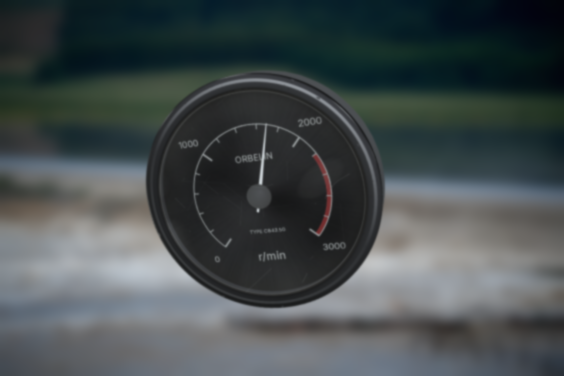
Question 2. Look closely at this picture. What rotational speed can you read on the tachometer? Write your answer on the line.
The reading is 1700 rpm
